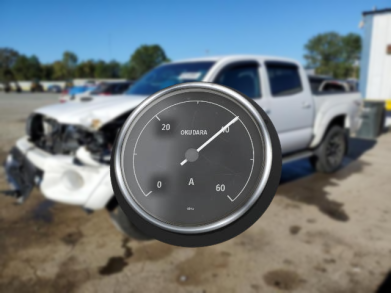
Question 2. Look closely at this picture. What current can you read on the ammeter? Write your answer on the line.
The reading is 40 A
